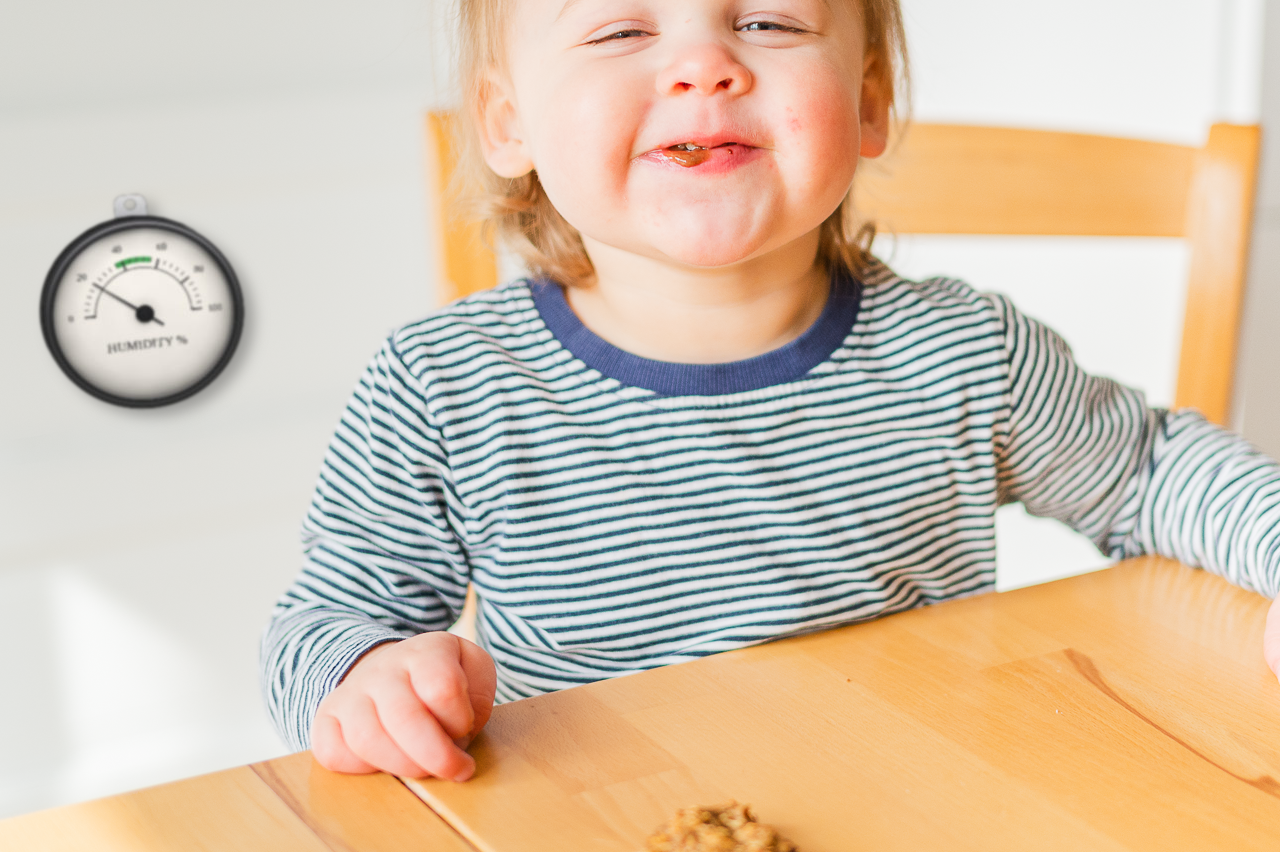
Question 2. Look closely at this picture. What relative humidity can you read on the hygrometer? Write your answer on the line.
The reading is 20 %
